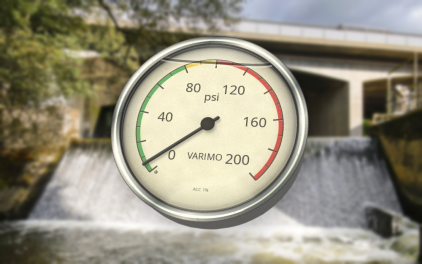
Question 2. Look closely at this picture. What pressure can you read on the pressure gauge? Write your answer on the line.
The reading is 5 psi
